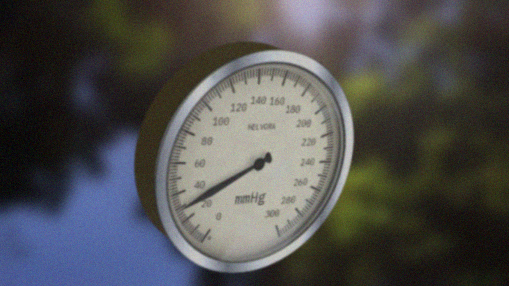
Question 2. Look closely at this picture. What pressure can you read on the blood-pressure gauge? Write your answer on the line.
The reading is 30 mmHg
